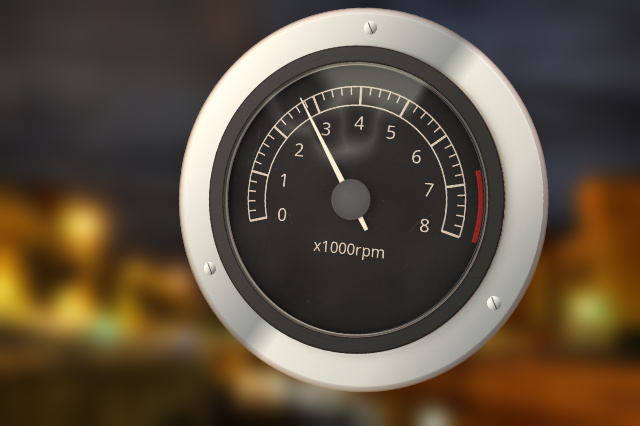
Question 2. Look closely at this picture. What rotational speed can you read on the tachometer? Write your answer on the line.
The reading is 2800 rpm
